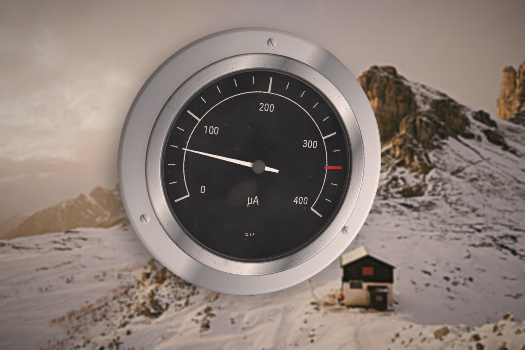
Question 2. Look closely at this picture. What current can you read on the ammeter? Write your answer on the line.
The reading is 60 µA
